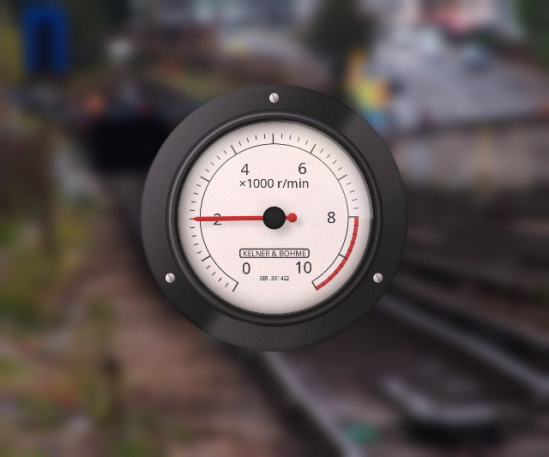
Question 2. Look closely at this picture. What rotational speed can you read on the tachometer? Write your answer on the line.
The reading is 2000 rpm
